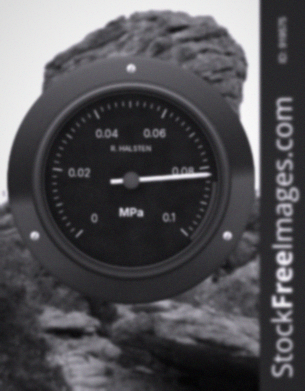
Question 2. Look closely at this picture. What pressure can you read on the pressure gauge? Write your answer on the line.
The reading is 0.082 MPa
